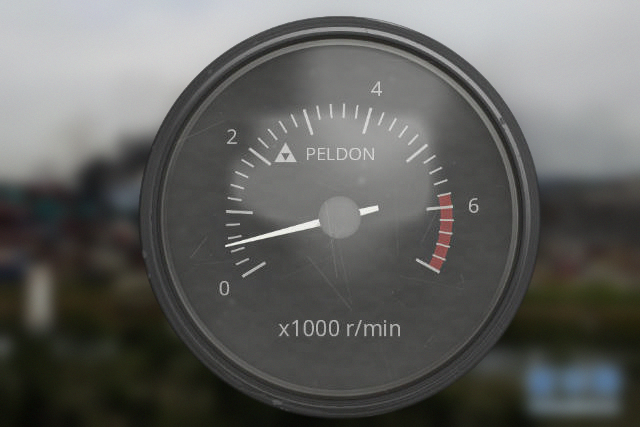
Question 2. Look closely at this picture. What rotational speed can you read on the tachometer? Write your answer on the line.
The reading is 500 rpm
